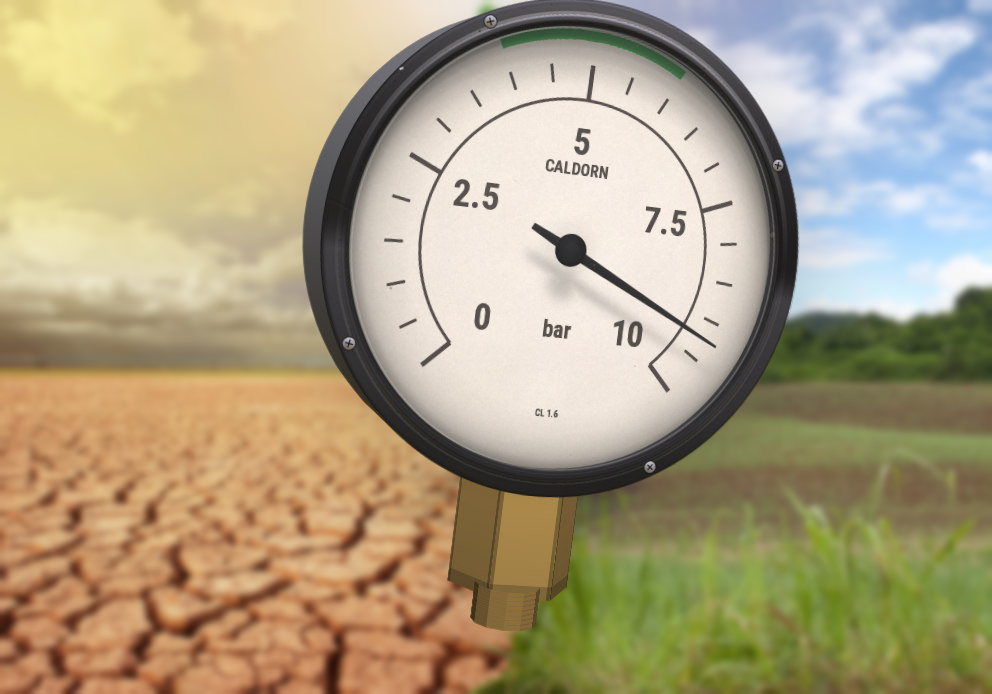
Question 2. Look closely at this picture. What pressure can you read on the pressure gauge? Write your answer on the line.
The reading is 9.25 bar
